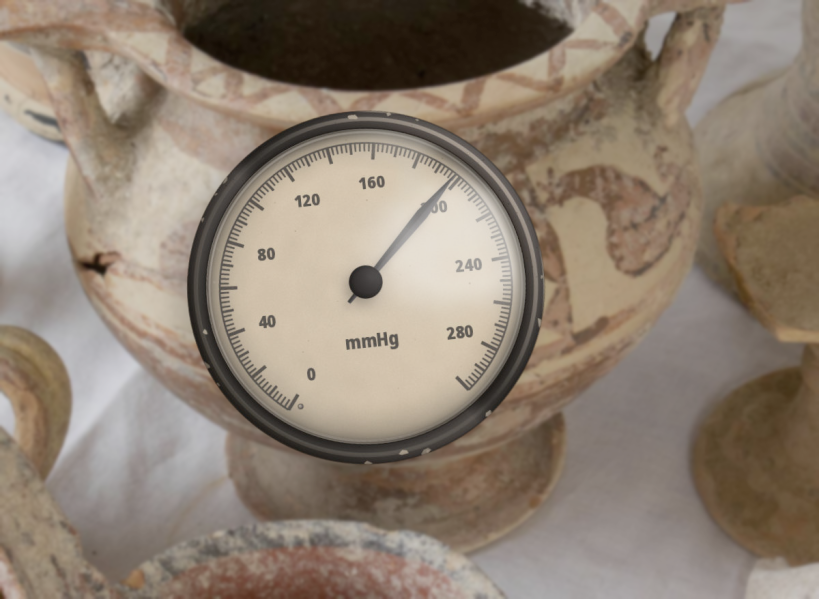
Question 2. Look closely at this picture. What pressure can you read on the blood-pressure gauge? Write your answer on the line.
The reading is 198 mmHg
